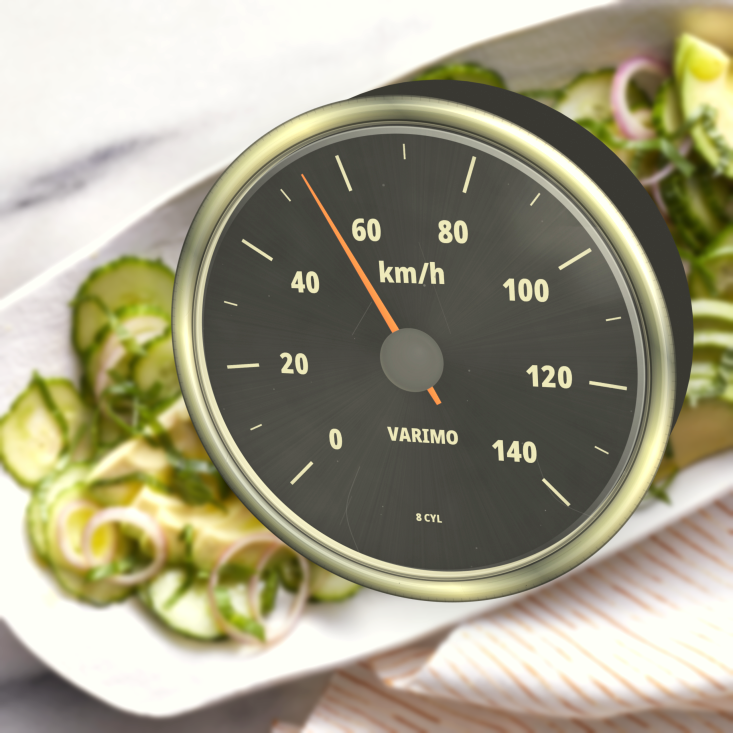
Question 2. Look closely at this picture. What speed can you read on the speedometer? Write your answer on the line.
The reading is 55 km/h
